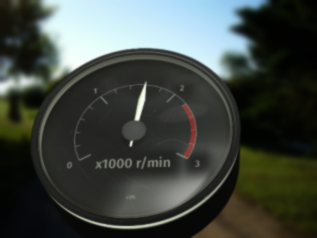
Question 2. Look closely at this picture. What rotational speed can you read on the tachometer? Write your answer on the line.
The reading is 1600 rpm
